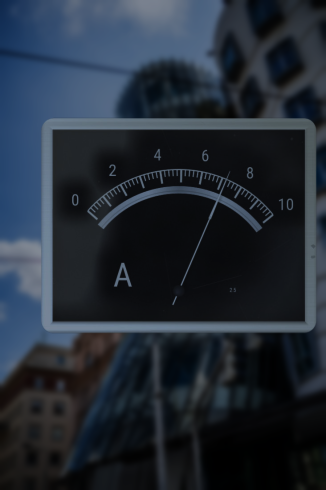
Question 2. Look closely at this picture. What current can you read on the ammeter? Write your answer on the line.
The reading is 7.2 A
